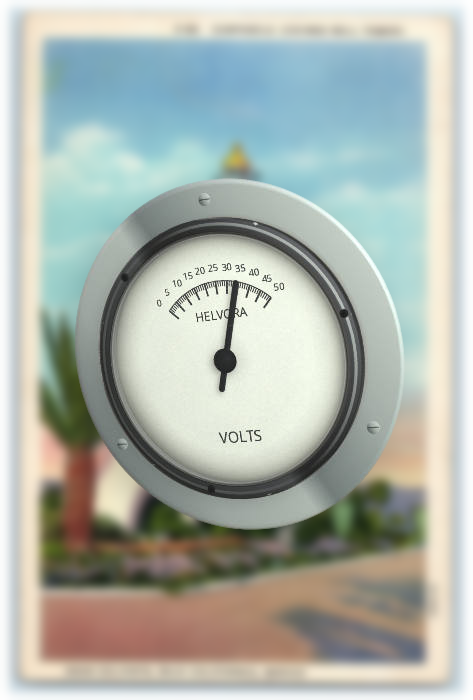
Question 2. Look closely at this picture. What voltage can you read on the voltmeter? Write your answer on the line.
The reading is 35 V
